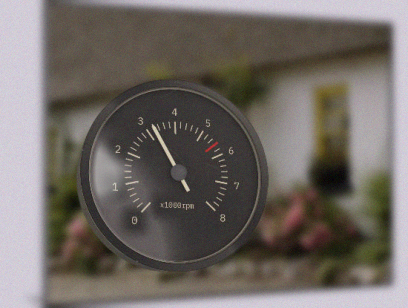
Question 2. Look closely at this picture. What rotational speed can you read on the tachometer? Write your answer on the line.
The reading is 3200 rpm
